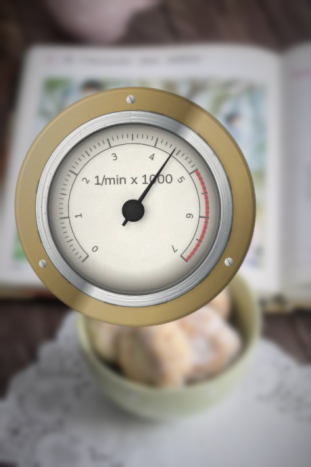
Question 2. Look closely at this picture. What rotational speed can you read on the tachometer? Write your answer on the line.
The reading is 4400 rpm
